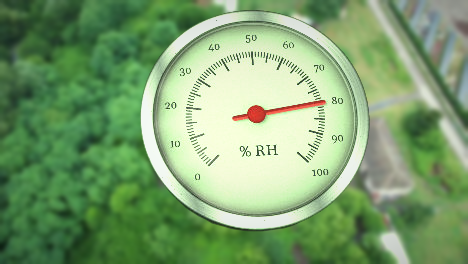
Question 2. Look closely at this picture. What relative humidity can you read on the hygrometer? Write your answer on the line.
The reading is 80 %
